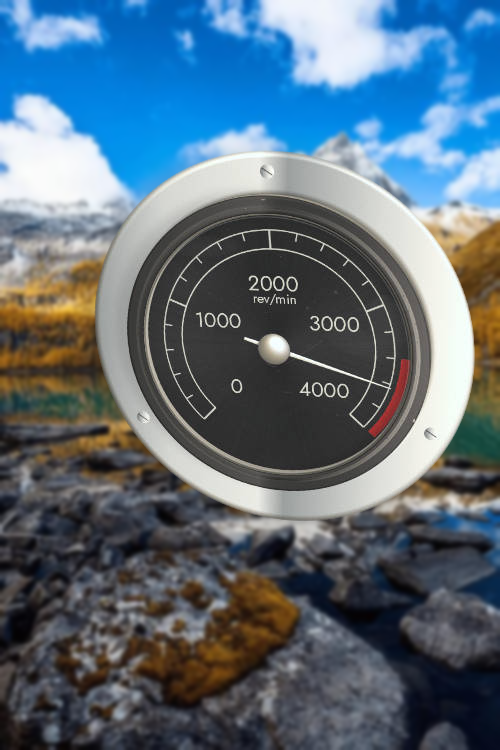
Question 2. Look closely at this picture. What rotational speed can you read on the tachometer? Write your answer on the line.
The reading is 3600 rpm
